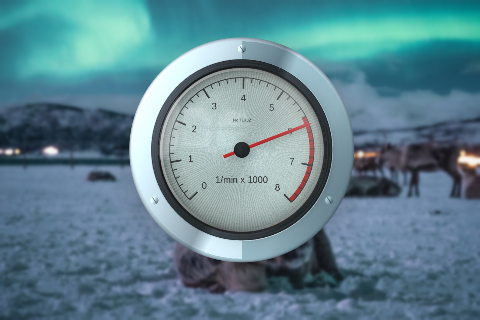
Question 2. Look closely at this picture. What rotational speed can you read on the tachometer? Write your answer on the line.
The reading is 6000 rpm
